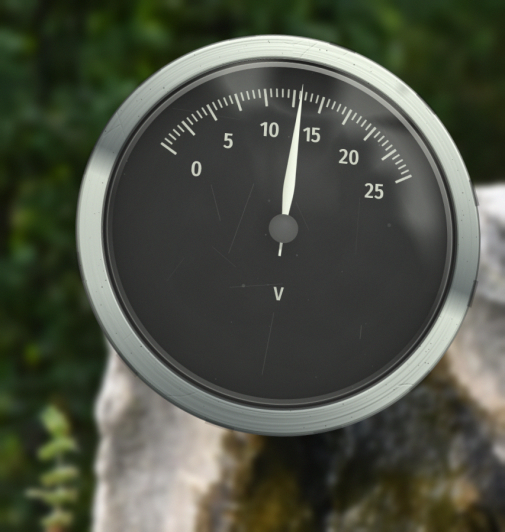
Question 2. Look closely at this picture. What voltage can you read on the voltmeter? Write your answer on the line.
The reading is 13 V
